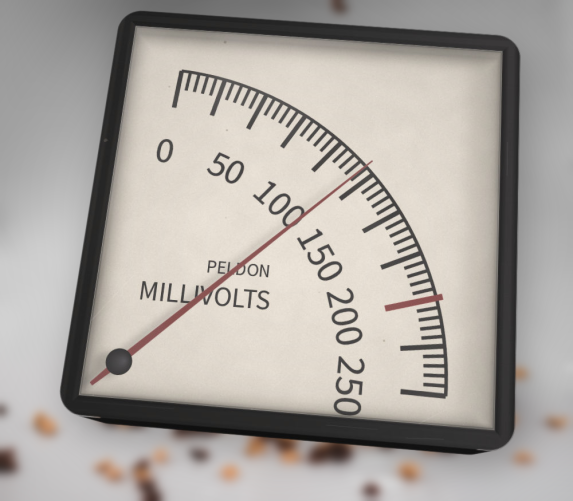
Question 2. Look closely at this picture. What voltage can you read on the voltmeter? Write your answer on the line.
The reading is 120 mV
